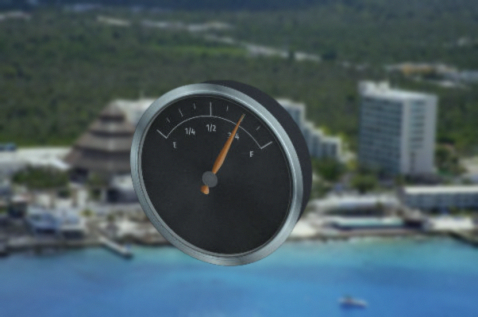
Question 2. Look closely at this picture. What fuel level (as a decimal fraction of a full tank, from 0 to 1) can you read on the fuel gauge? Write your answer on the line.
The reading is 0.75
